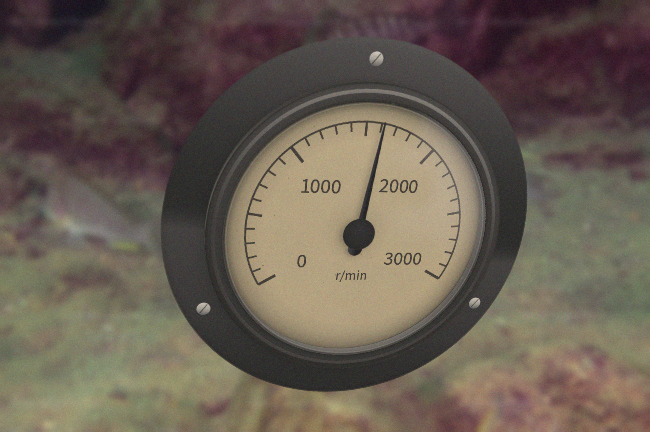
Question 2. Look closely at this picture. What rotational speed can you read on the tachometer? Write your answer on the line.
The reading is 1600 rpm
